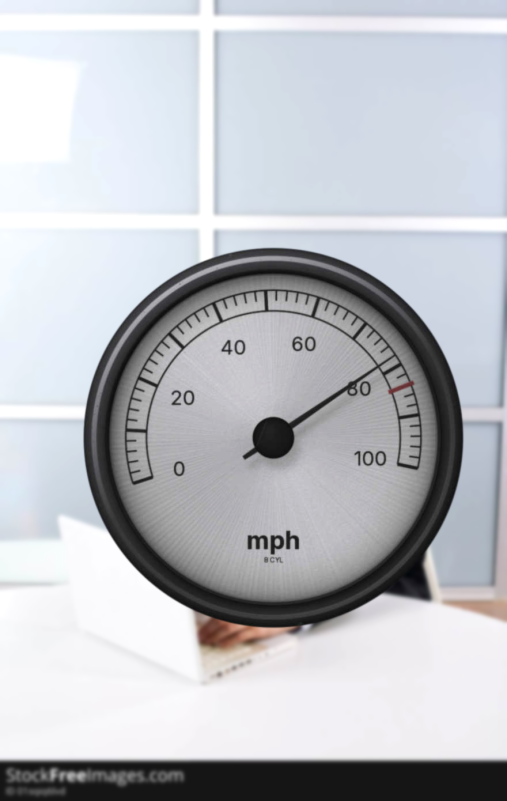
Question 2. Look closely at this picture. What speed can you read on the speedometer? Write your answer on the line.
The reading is 78 mph
